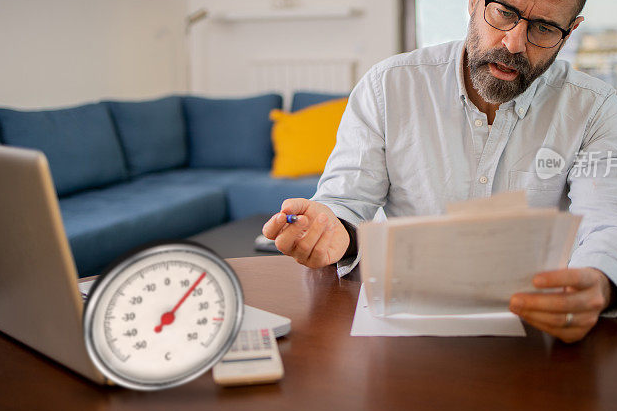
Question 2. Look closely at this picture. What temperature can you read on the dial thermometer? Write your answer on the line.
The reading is 15 °C
